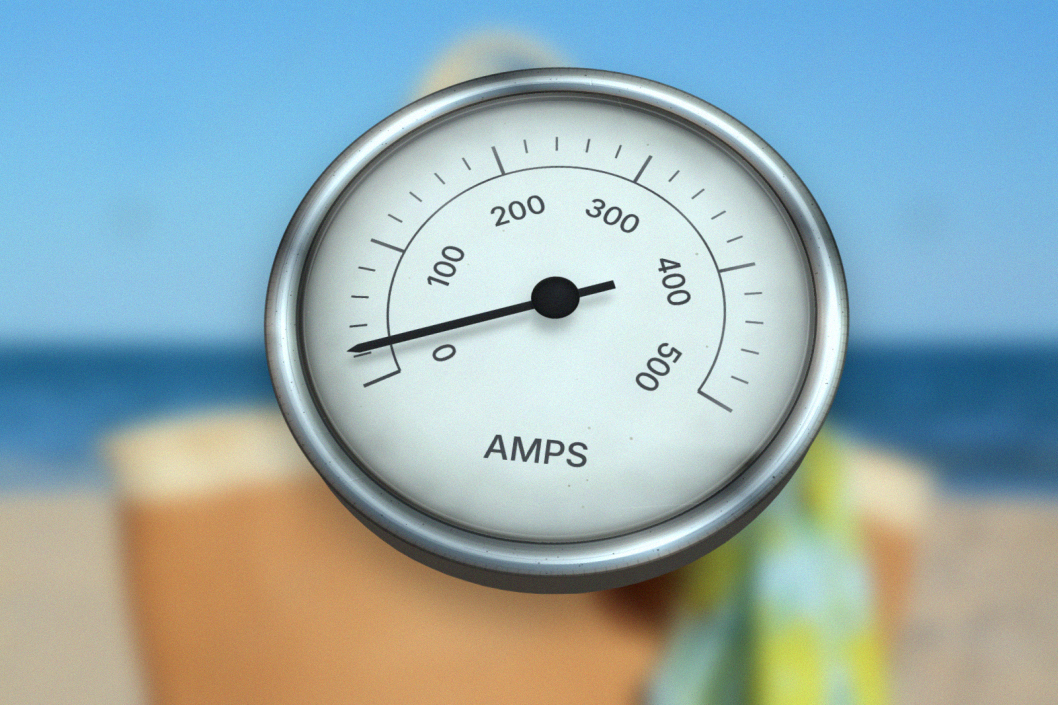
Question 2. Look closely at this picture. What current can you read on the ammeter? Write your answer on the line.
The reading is 20 A
